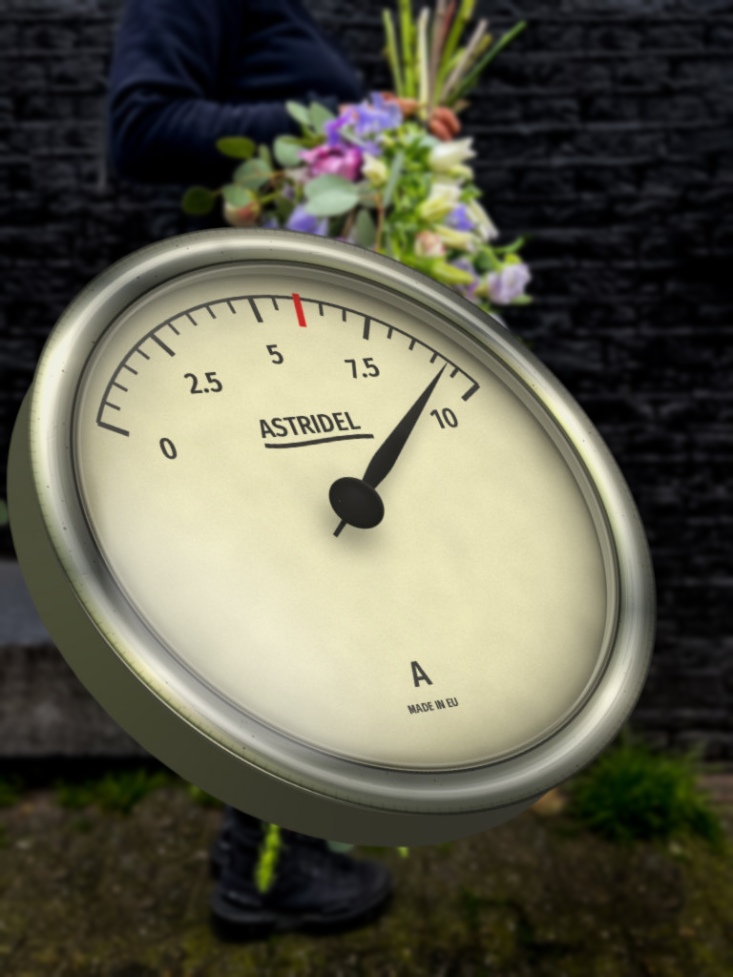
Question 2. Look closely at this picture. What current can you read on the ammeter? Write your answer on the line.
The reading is 9.25 A
